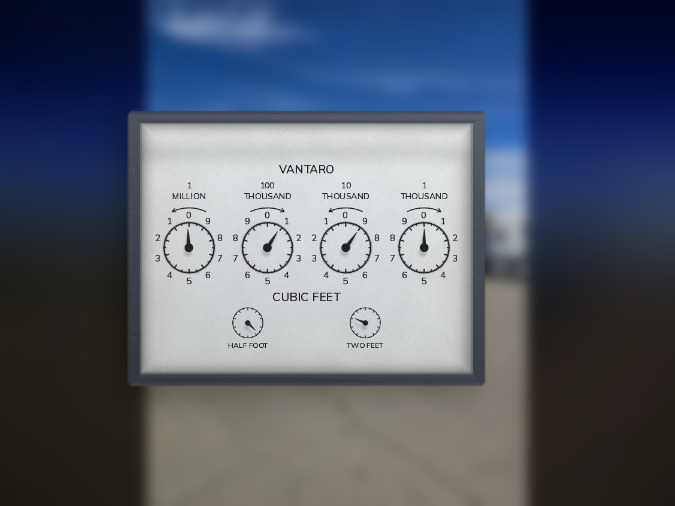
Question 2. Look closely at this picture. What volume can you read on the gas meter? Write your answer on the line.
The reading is 9000 ft³
